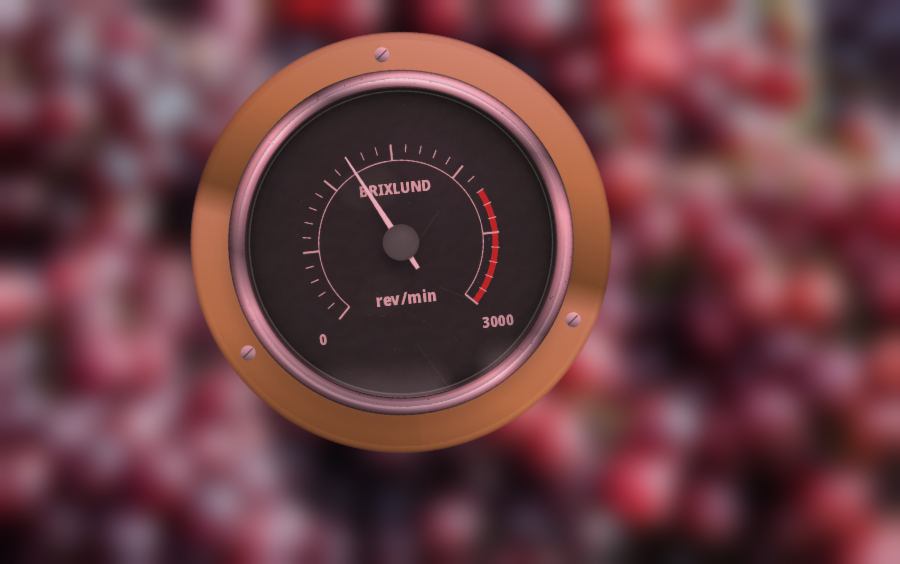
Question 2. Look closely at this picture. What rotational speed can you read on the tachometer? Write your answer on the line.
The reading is 1200 rpm
